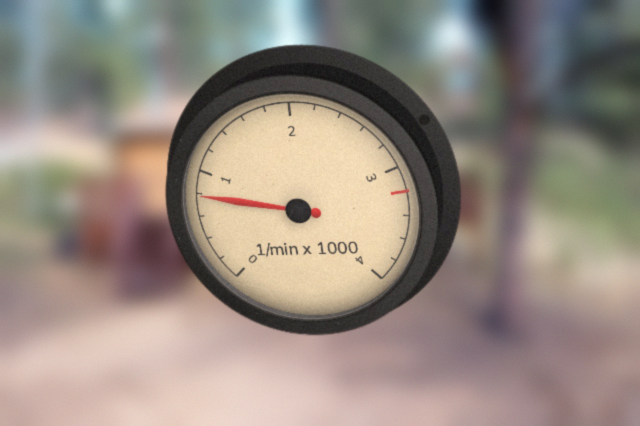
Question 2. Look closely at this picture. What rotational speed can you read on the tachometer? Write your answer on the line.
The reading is 800 rpm
